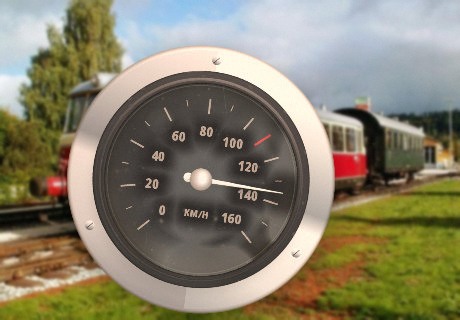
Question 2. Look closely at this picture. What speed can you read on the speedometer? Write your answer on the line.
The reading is 135 km/h
